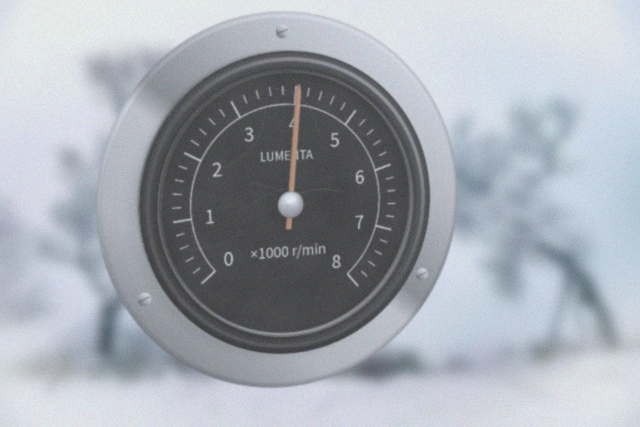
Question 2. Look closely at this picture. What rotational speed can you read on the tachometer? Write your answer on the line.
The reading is 4000 rpm
